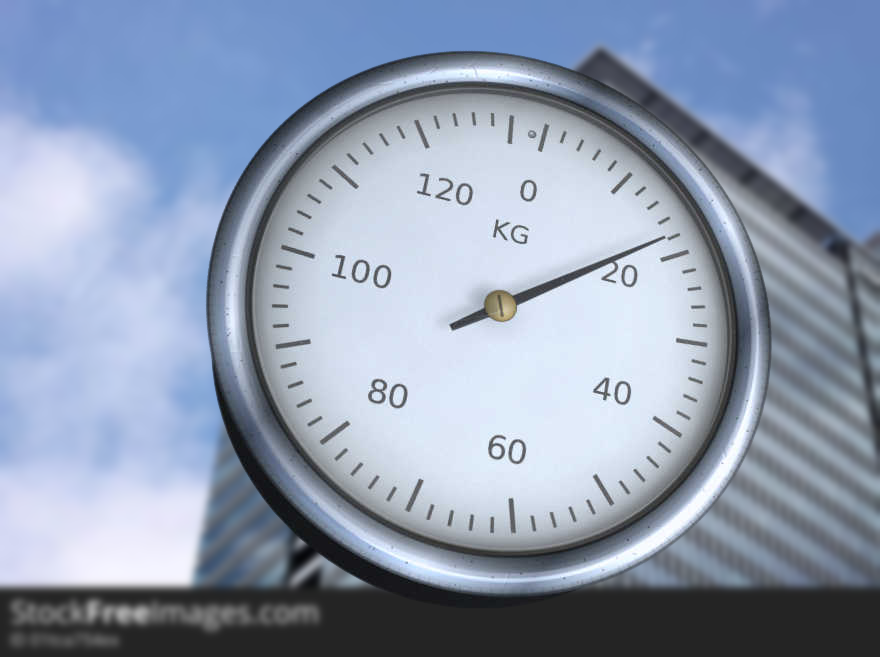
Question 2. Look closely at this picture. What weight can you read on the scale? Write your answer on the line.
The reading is 18 kg
